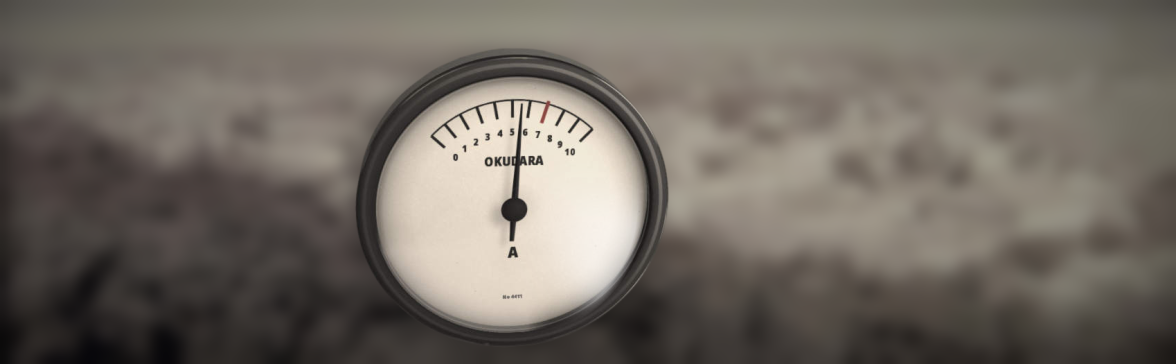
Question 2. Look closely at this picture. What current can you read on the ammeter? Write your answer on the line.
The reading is 5.5 A
